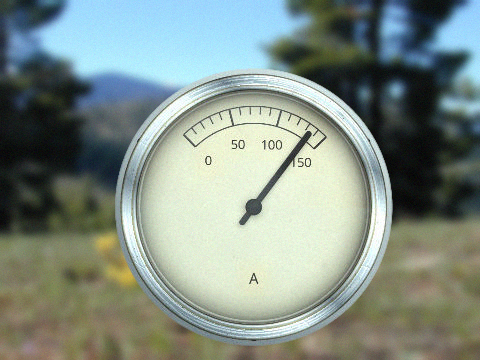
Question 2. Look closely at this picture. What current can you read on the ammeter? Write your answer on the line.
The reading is 135 A
